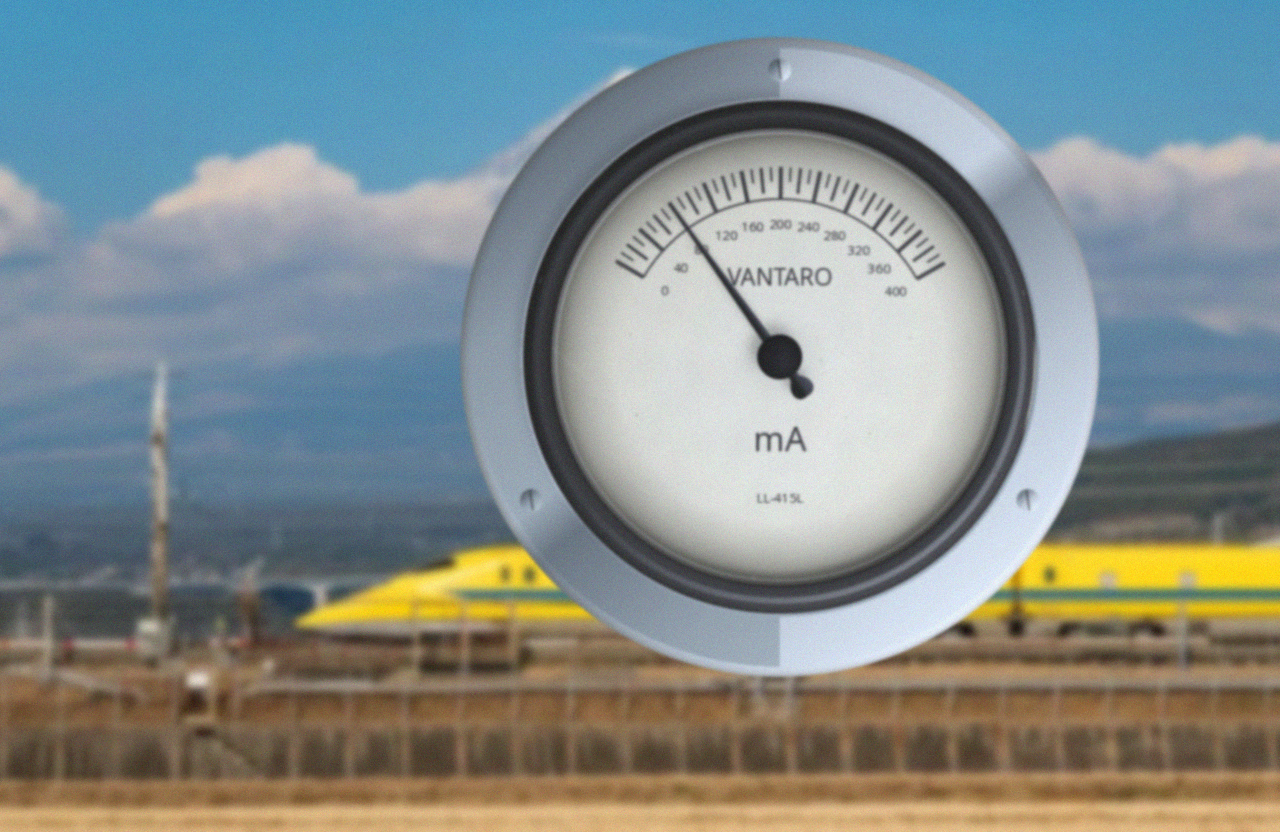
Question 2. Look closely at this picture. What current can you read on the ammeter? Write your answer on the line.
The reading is 80 mA
